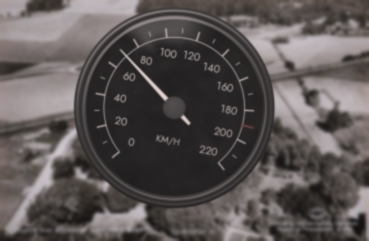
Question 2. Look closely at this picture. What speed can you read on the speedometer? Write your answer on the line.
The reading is 70 km/h
